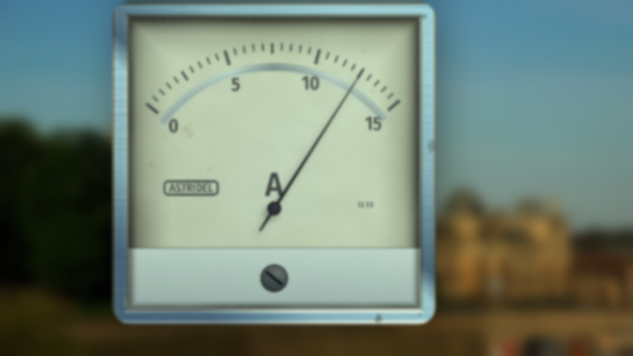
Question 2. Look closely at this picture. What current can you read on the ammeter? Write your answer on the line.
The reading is 12.5 A
